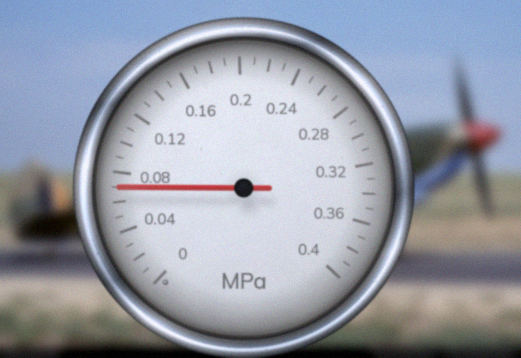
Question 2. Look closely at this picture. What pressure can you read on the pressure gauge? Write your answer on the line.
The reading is 0.07 MPa
